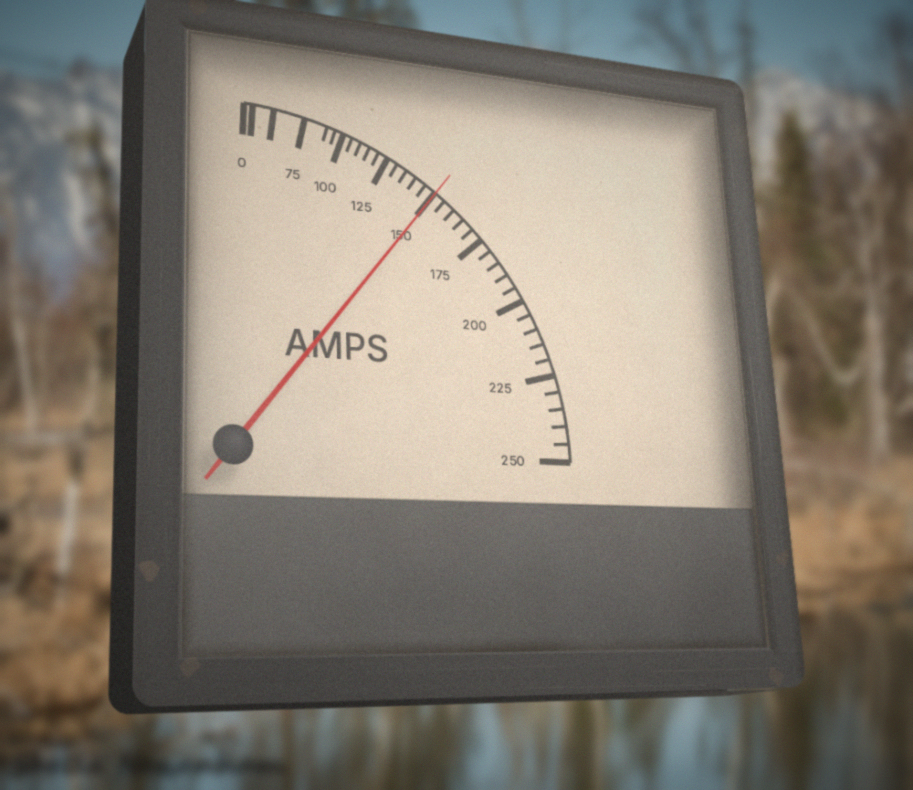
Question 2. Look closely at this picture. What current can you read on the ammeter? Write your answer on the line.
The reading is 150 A
